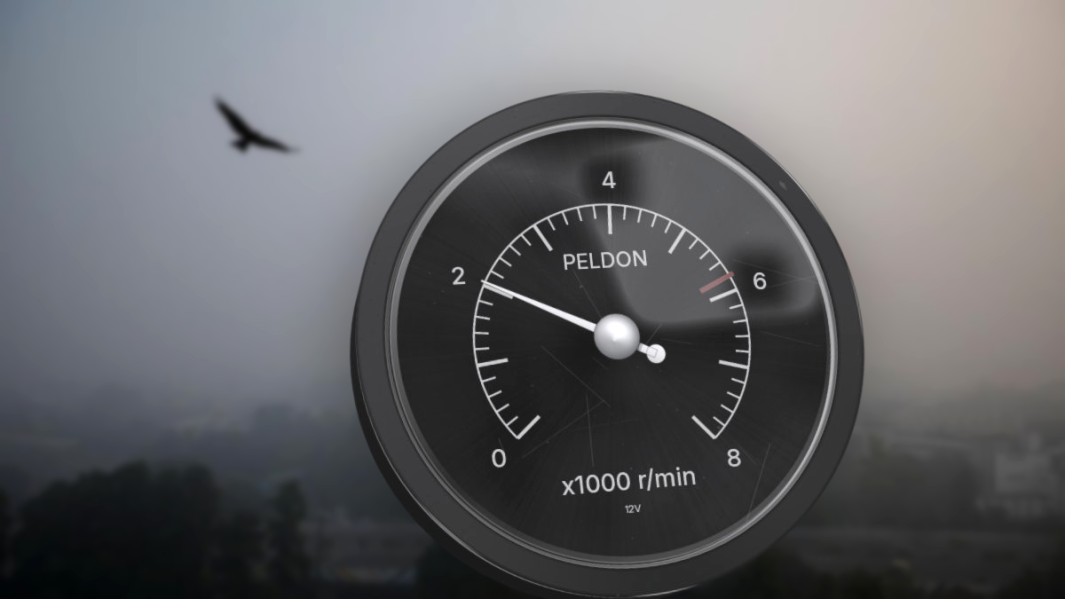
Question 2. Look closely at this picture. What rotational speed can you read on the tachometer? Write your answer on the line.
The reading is 2000 rpm
